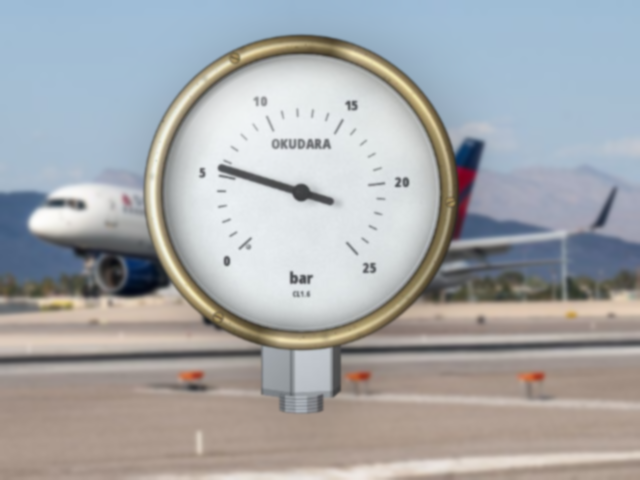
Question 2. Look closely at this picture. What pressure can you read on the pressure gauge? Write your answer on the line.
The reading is 5.5 bar
